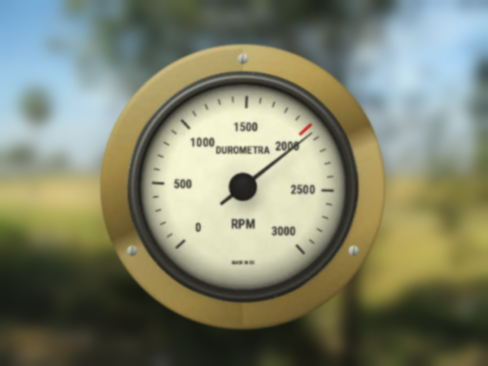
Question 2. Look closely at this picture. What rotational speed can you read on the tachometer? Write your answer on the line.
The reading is 2050 rpm
